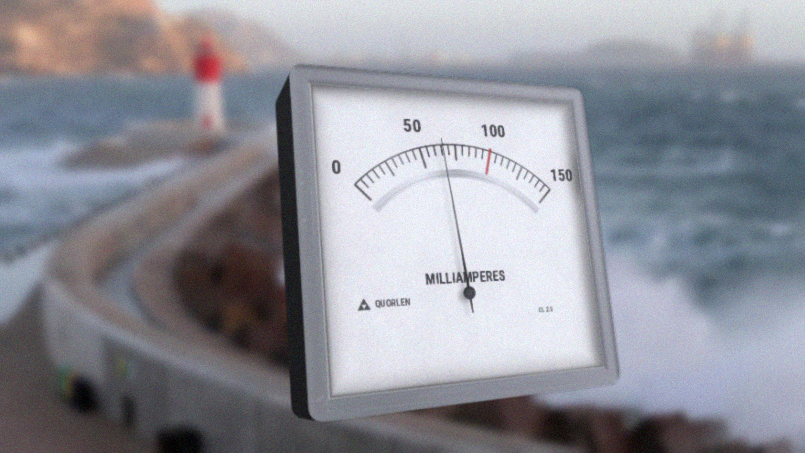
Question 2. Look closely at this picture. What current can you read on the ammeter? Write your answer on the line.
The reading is 65 mA
